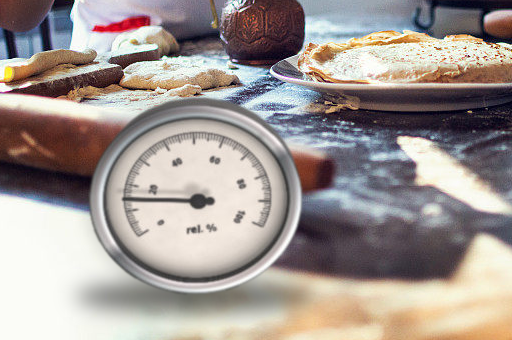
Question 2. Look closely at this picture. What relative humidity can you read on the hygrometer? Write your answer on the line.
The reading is 15 %
